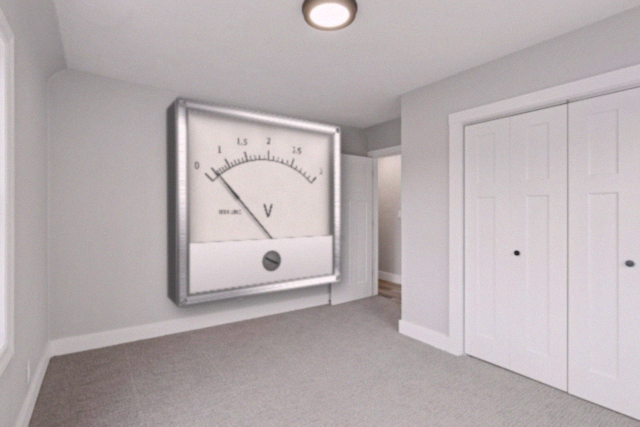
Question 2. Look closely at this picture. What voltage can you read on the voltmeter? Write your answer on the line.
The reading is 0.5 V
